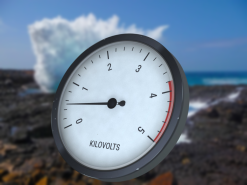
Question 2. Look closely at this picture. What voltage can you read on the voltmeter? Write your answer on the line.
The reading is 0.5 kV
